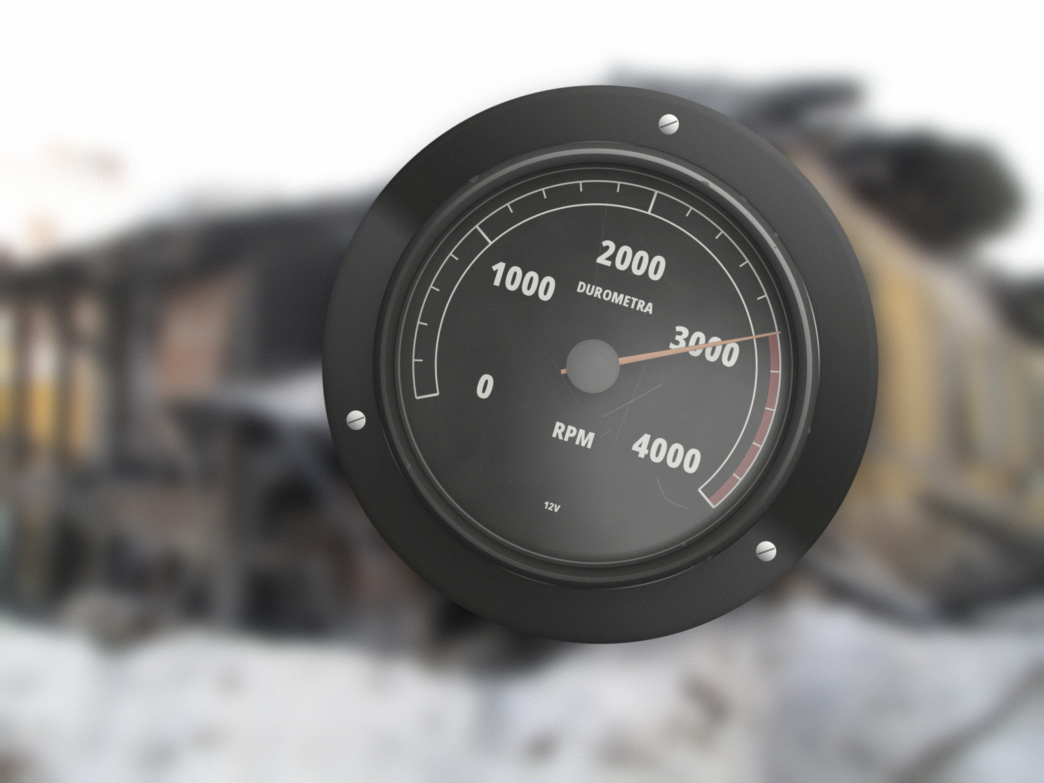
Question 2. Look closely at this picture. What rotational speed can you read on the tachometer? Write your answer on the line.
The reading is 3000 rpm
